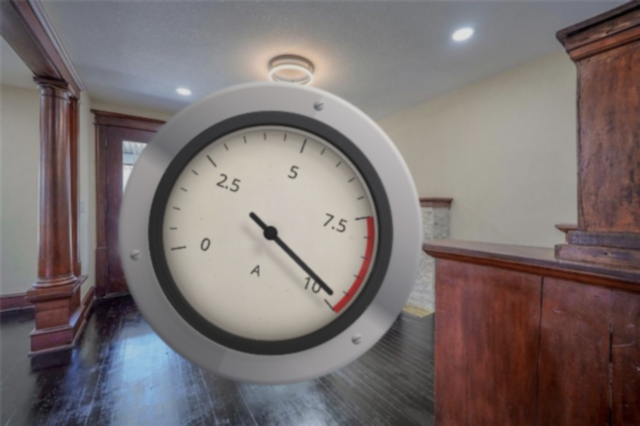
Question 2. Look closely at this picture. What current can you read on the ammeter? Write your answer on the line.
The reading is 9.75 A
